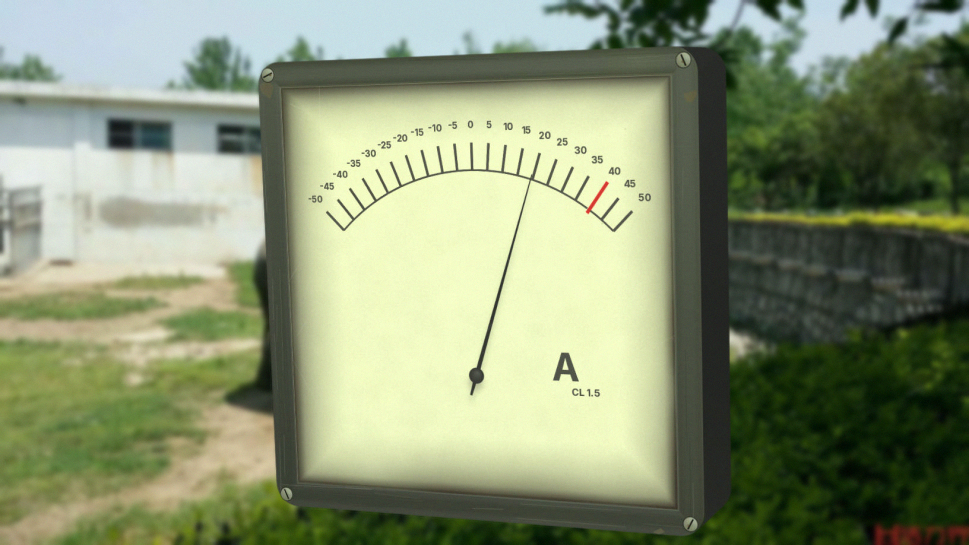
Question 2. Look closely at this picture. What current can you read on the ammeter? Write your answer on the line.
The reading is 20 A
